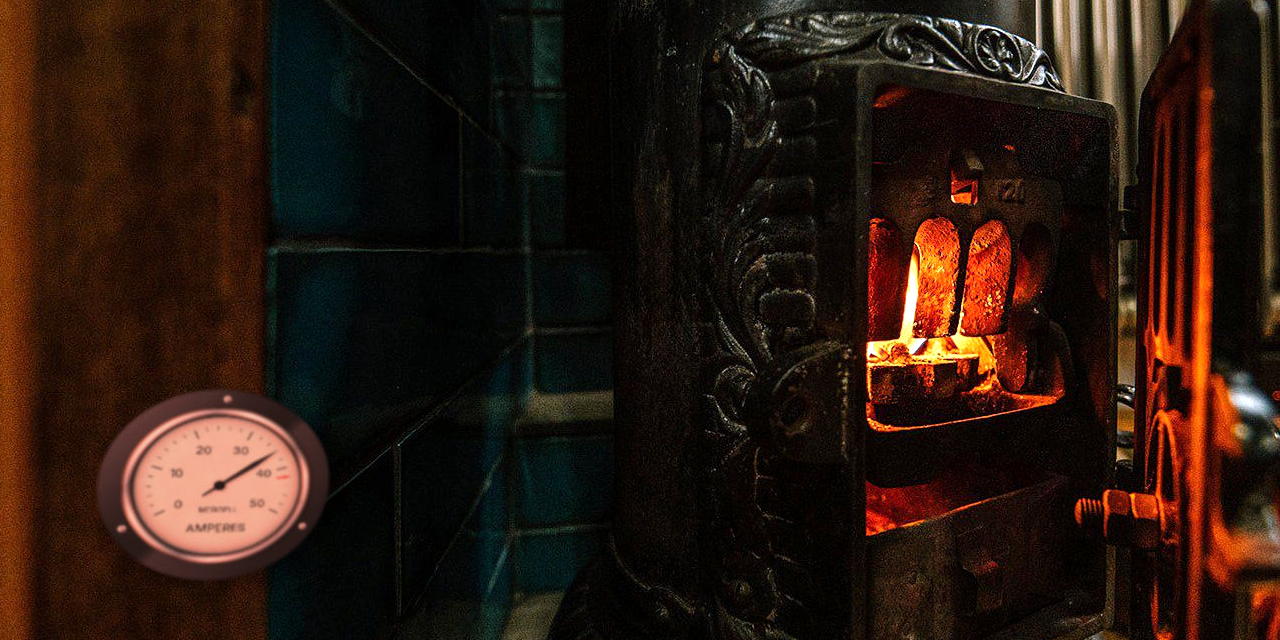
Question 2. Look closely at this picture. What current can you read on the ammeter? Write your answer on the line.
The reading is 36 A
